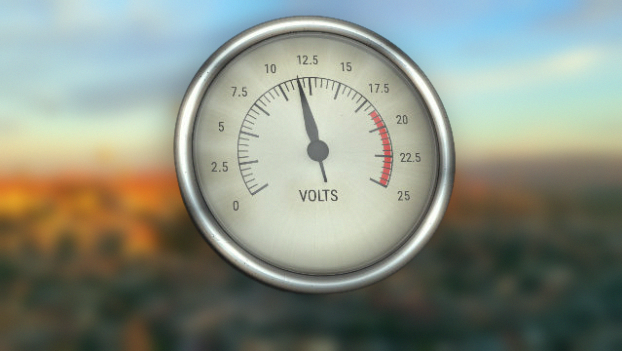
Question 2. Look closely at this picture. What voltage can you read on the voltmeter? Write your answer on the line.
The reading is 11.5 V
